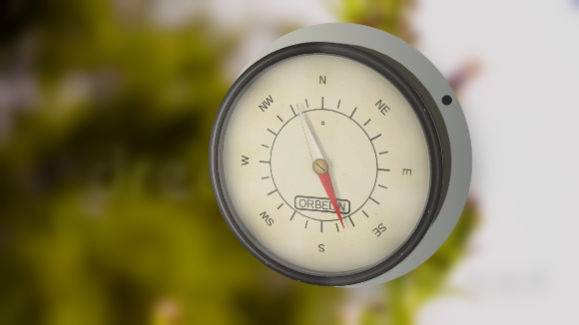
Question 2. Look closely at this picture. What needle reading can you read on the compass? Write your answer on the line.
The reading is 157.5 °
